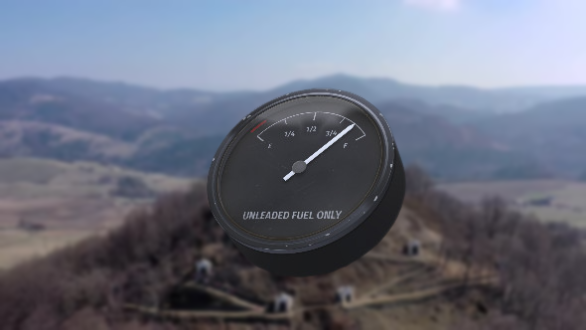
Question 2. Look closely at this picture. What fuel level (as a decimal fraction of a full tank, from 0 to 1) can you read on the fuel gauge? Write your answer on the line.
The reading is 0.875
